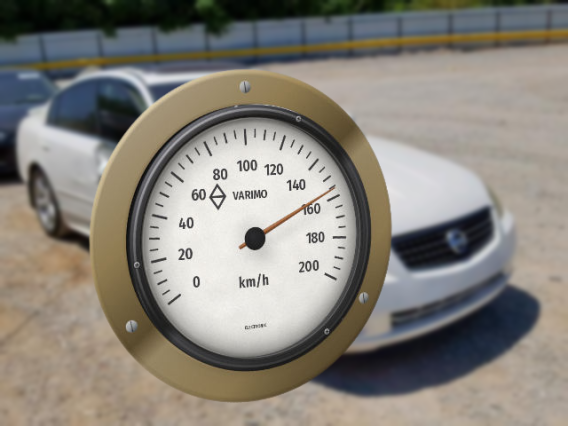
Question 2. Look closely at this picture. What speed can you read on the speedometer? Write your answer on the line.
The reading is 155 km/h
